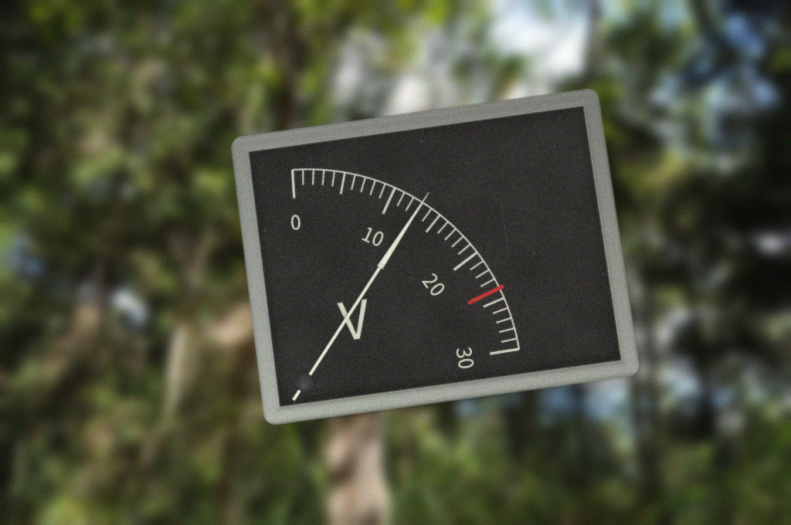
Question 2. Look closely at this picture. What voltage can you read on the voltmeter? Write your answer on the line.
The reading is 13 V
